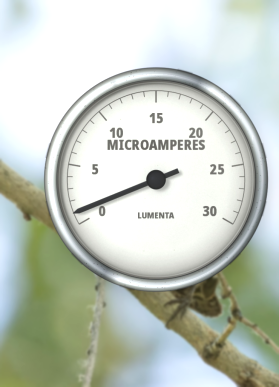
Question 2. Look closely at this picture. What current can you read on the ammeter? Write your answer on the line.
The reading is 1 µA
